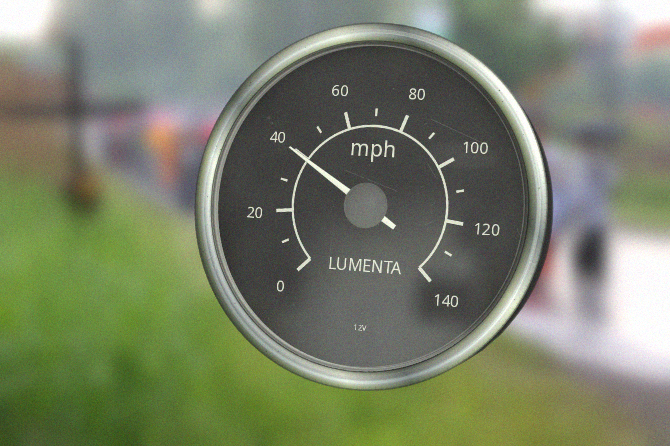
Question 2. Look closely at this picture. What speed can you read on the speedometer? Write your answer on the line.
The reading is 40 mph
